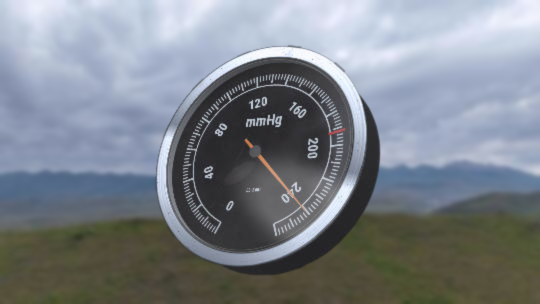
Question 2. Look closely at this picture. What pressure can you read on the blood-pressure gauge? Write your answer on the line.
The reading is 240 mmHg
